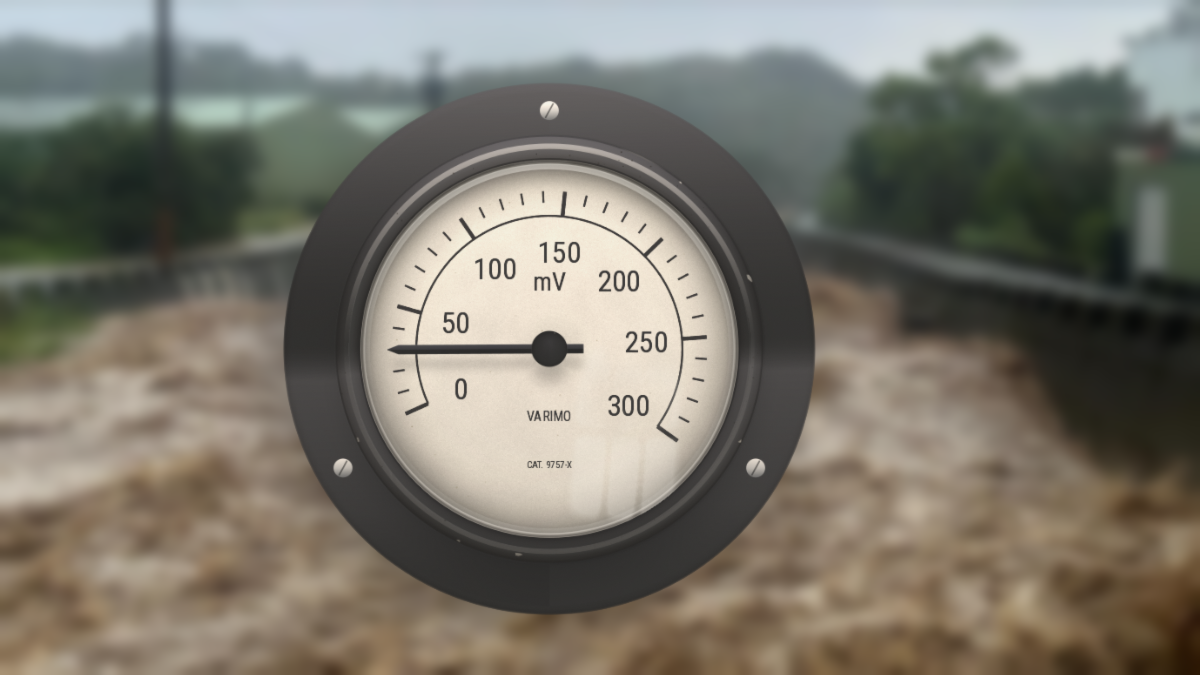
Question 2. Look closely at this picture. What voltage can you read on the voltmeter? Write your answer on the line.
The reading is 30 mV
